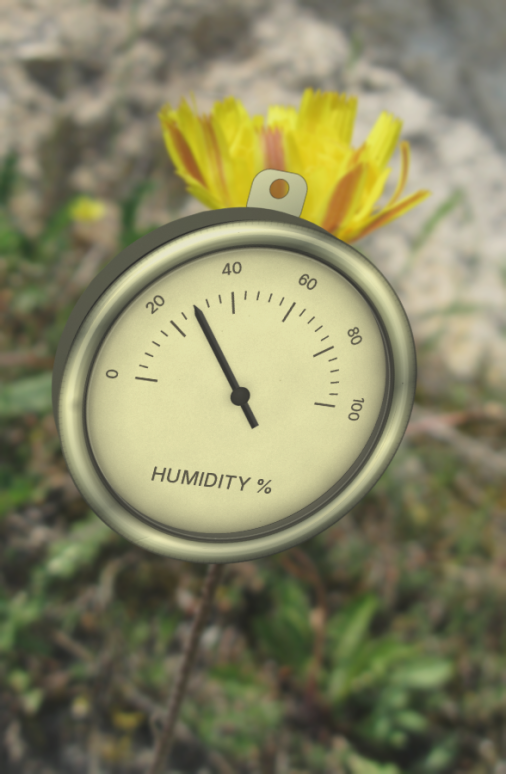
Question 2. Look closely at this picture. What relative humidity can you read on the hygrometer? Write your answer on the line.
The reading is 28 %
